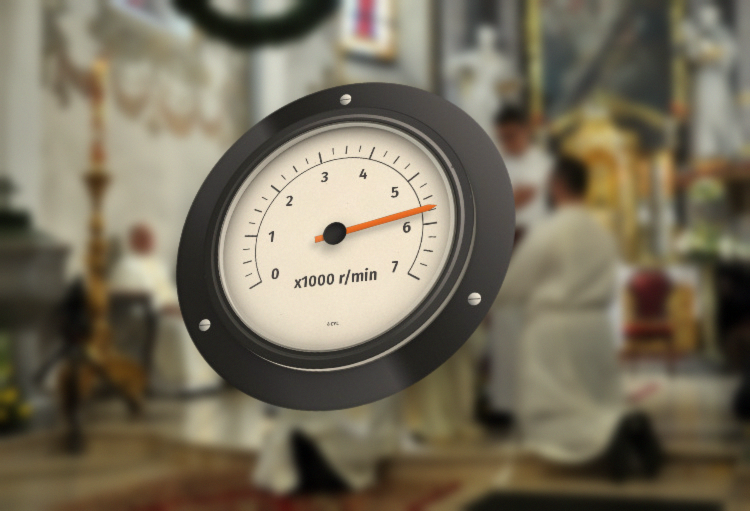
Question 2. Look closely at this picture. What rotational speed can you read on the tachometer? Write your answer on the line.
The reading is 5750 rpm
